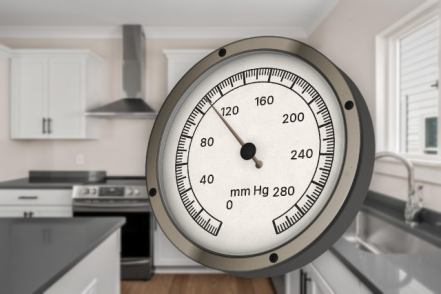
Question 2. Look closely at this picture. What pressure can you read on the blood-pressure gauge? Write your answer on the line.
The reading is 110 mmHg
